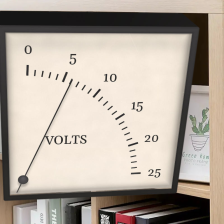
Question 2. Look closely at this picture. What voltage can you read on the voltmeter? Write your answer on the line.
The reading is 6 V
